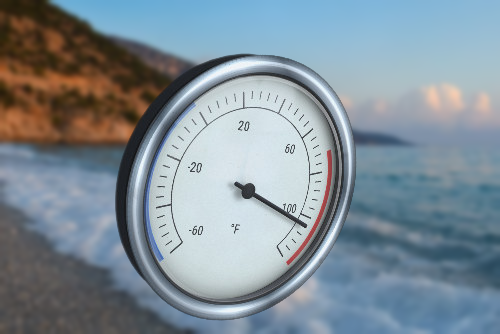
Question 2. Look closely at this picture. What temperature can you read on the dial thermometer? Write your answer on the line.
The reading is 104 °F
